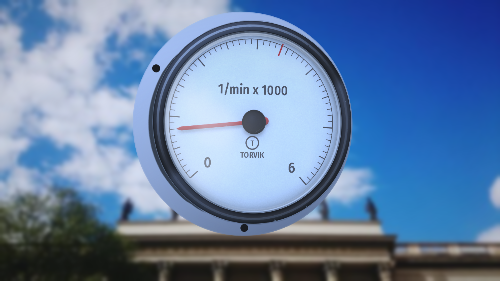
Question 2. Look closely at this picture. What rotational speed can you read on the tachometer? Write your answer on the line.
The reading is 800 rpm
